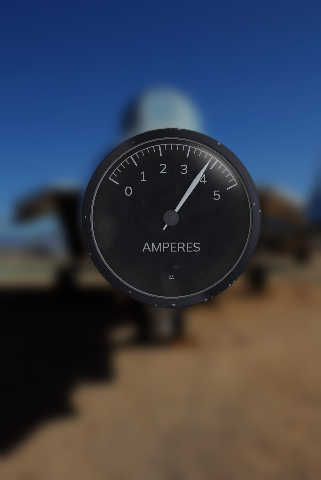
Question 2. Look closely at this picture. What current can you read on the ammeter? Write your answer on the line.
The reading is 3.8 A
